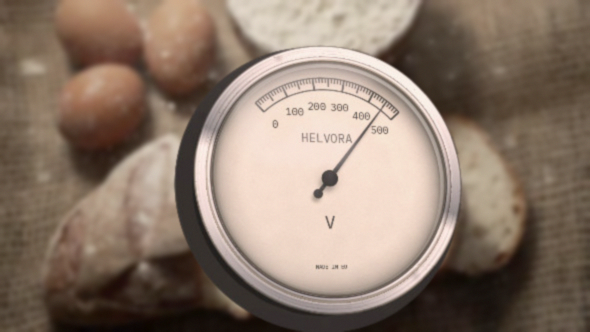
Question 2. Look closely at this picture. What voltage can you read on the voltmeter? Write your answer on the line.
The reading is 450 V
